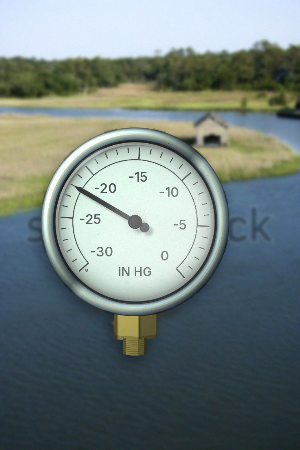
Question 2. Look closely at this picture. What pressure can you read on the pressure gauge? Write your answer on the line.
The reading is -22 inHg
